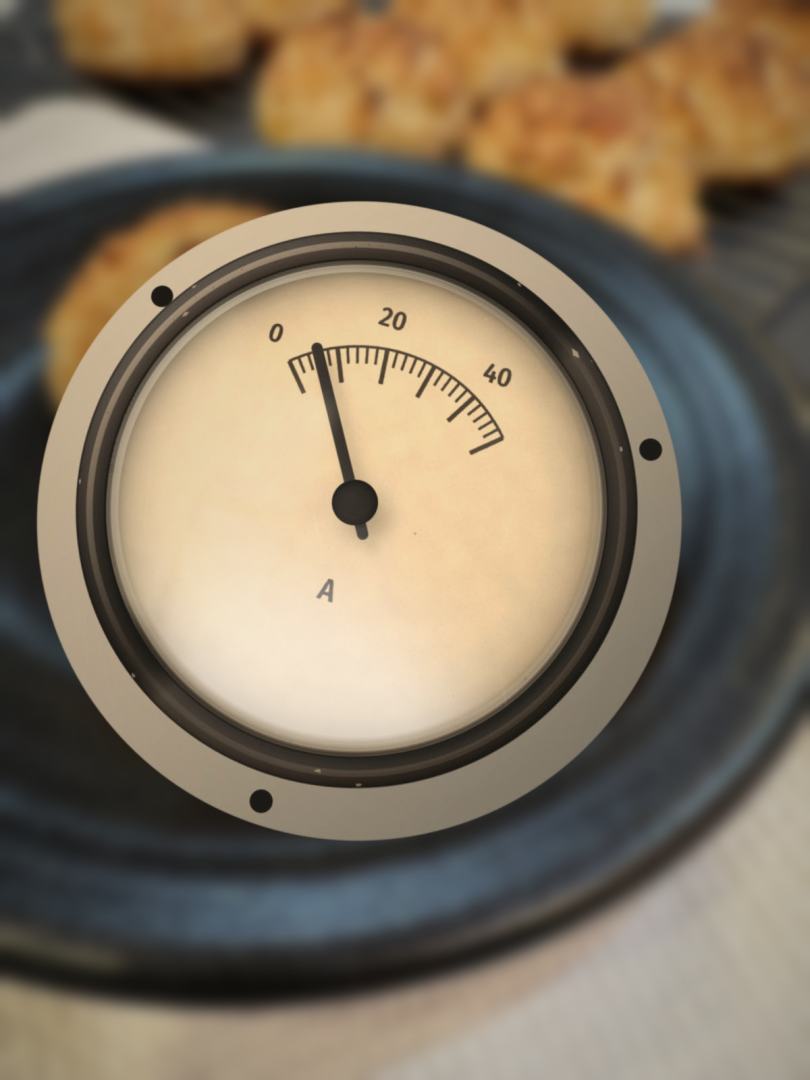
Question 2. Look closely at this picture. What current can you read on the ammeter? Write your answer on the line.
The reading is 6 A
